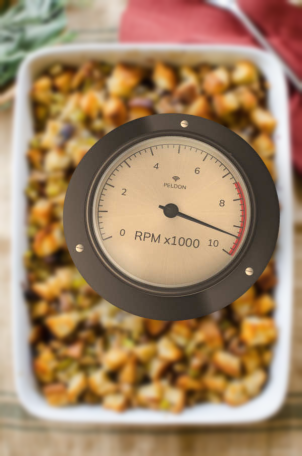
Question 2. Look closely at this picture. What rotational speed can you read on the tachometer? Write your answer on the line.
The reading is 9400 rpm
